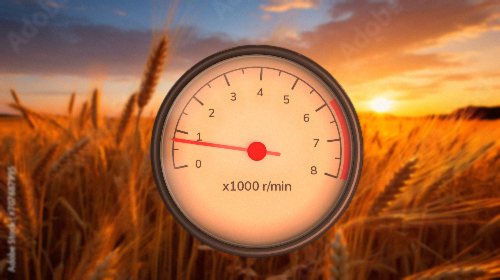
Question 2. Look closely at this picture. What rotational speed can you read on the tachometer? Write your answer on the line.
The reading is 750 rpm
